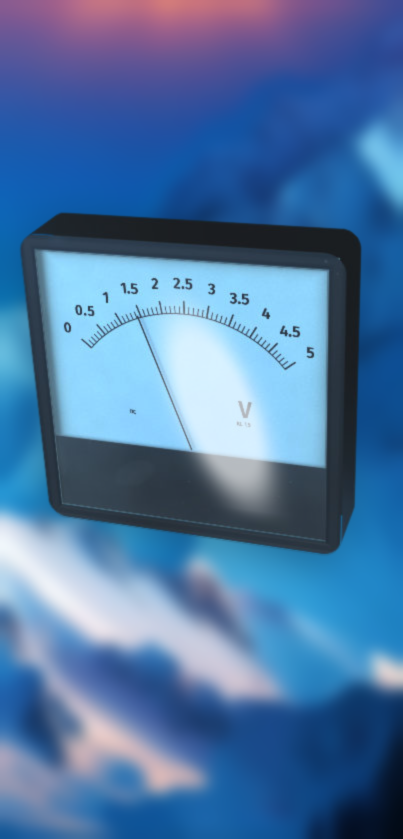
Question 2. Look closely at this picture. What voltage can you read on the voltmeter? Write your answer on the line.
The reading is 1.5 V
